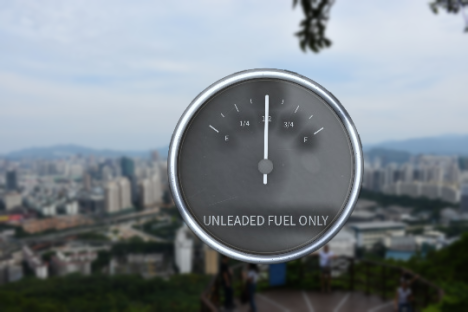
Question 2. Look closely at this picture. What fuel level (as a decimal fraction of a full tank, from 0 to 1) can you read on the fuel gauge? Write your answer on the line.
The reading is 0.5
